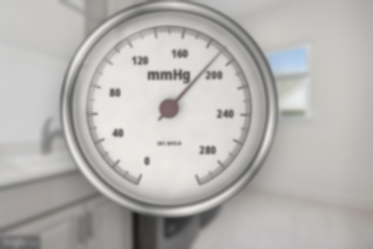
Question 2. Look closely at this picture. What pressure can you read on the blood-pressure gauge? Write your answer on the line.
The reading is 190 mmHg
